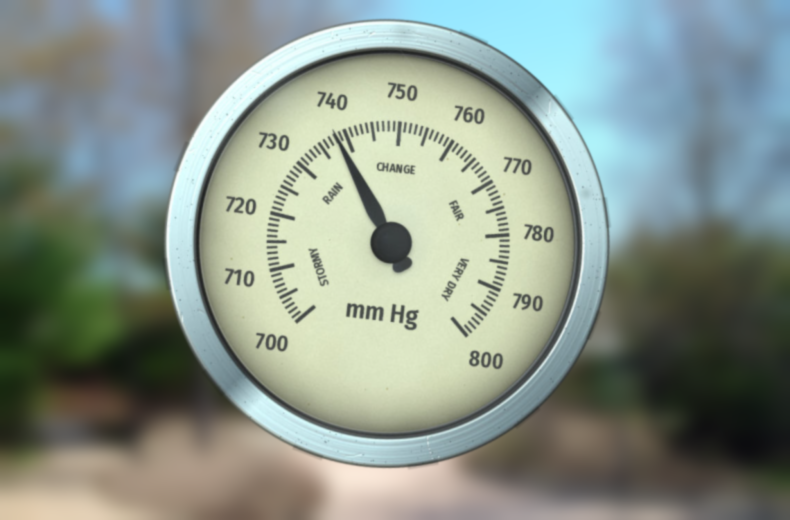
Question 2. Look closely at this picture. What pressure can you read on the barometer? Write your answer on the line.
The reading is 738 mmHg
